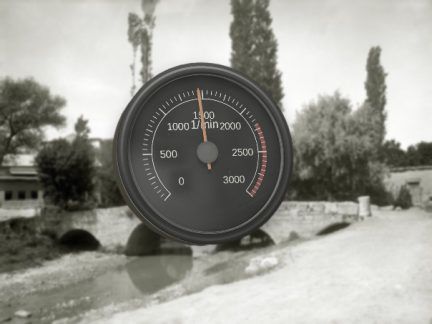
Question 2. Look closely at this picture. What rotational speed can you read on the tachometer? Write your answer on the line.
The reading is 1450 rpm
